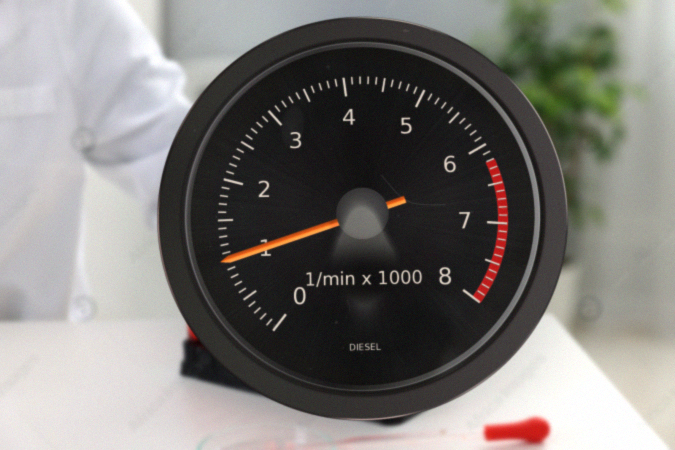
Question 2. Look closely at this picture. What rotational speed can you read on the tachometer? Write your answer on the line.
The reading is 1000 rpm
